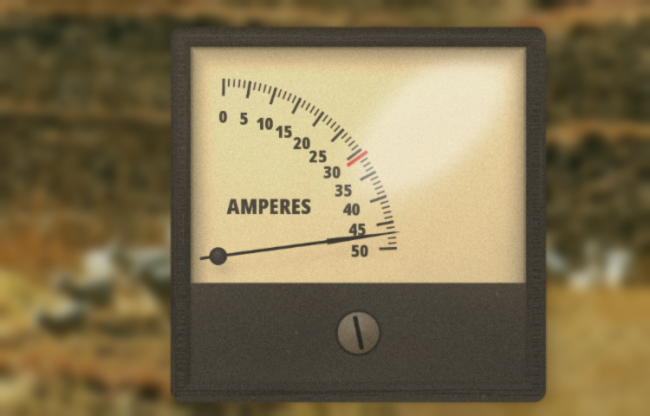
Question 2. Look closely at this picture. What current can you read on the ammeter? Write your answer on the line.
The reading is 47 A
